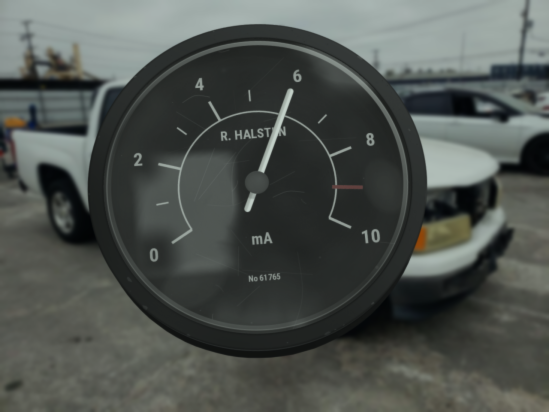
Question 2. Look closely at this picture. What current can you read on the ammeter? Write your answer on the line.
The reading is 6 mA
